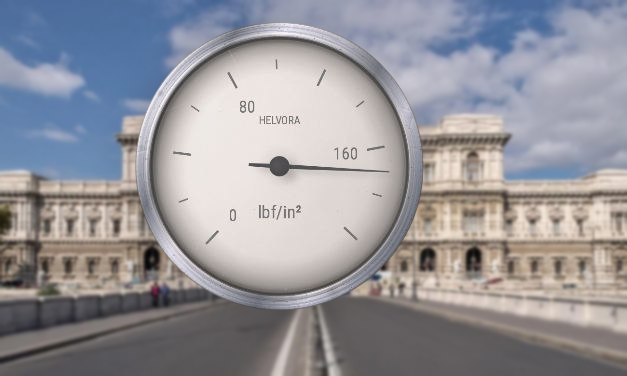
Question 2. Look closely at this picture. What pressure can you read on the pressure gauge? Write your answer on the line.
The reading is 170 psi
